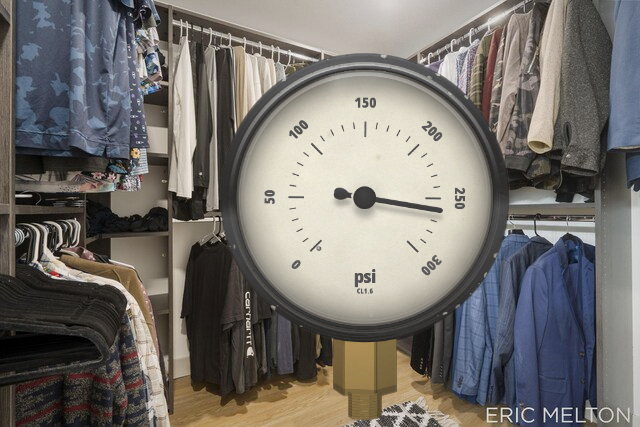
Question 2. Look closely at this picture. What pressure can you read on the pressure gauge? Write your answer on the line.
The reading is 260 psi
